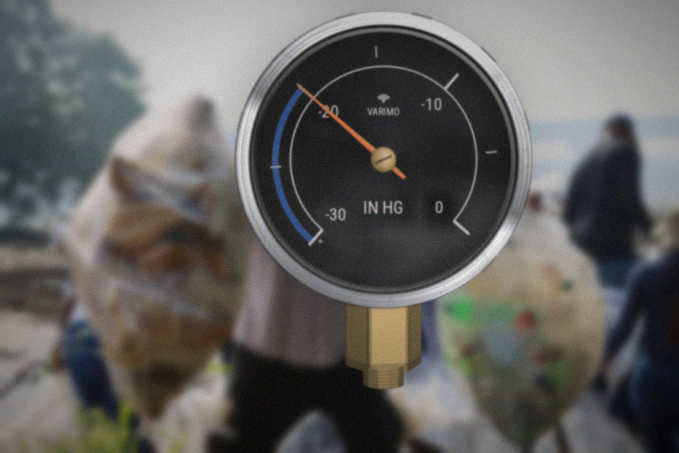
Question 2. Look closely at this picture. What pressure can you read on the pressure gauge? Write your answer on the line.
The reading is -20 inHg
